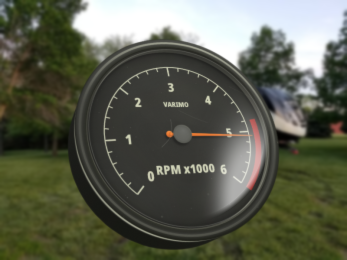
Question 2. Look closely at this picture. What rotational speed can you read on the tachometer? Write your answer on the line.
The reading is 5100 rpm
